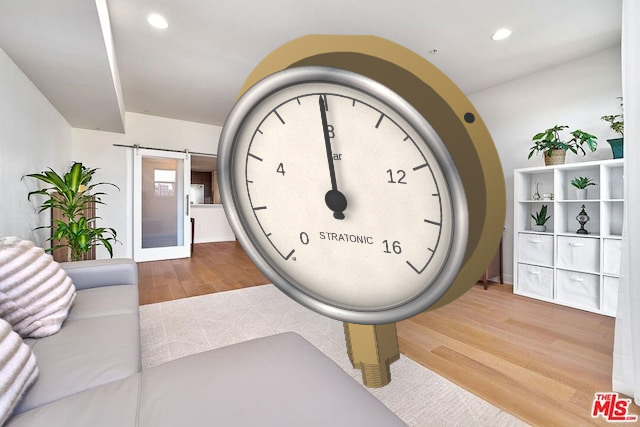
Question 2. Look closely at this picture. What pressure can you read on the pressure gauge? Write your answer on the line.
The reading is 8 bar
